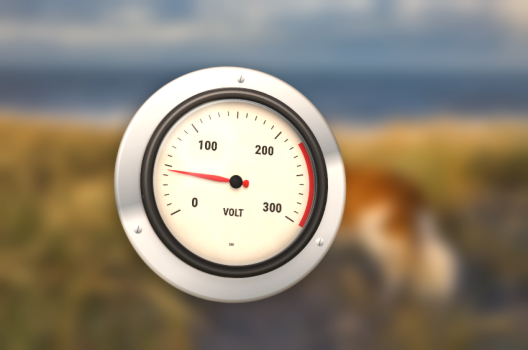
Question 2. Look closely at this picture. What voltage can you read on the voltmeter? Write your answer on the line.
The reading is 45 V
